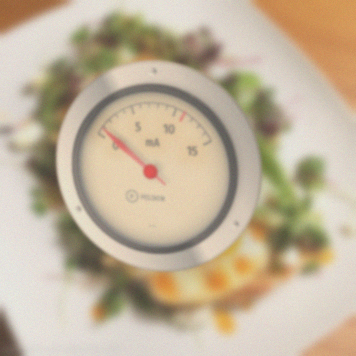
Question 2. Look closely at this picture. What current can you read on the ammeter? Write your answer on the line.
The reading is 1 mA
